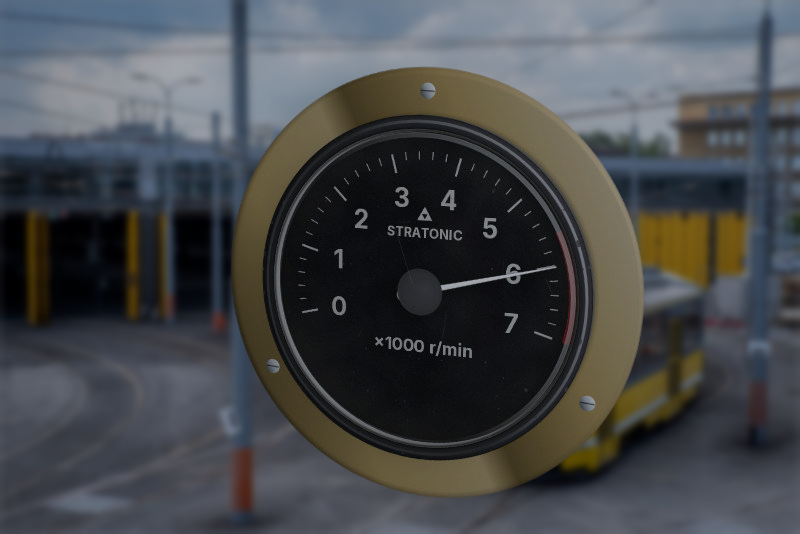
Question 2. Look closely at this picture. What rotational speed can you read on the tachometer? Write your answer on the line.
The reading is 6000 rpm
